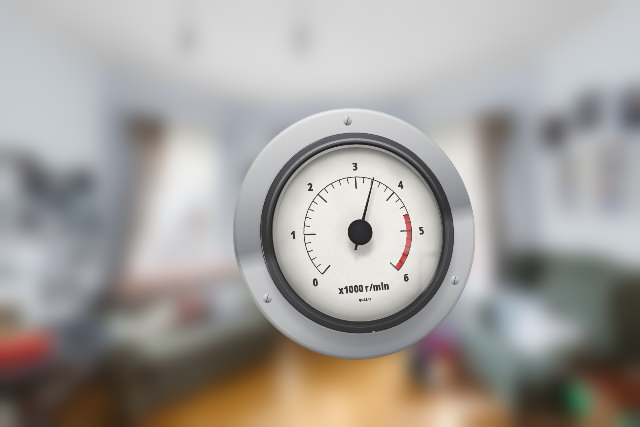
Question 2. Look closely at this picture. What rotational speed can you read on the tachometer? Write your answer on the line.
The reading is 3400 rpm
